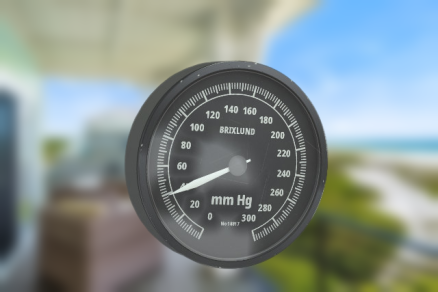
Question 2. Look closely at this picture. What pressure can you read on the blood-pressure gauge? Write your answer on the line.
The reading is 40 mmHg
